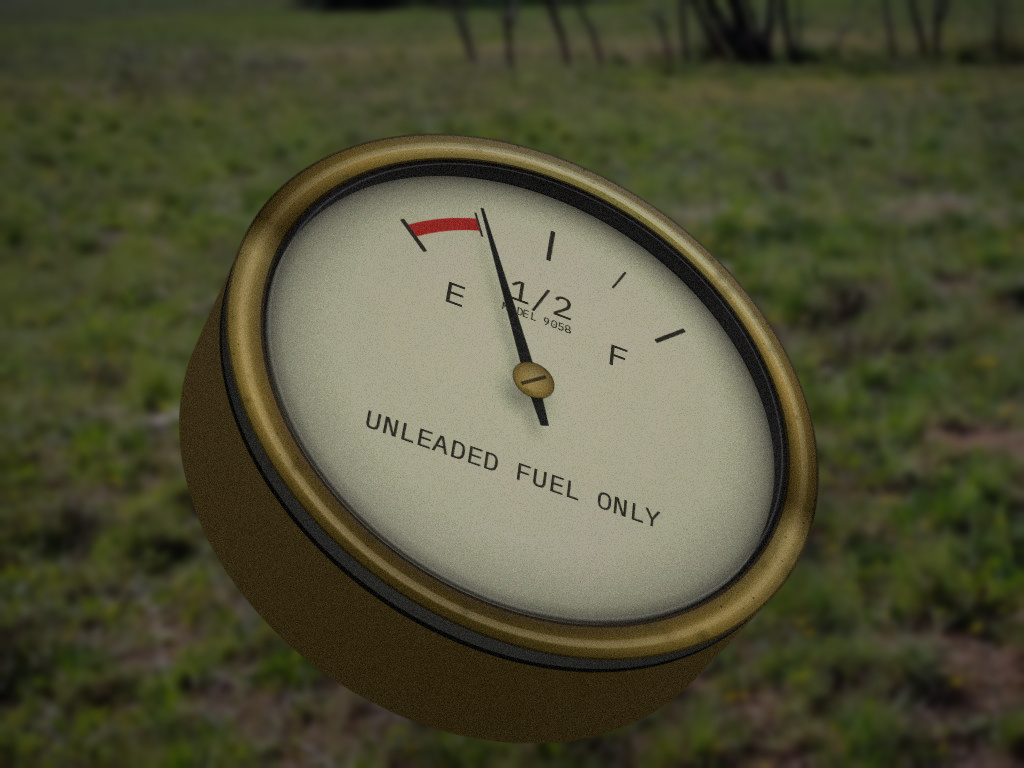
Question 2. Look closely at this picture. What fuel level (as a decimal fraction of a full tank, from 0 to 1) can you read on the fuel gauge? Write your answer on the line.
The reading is 0.25
